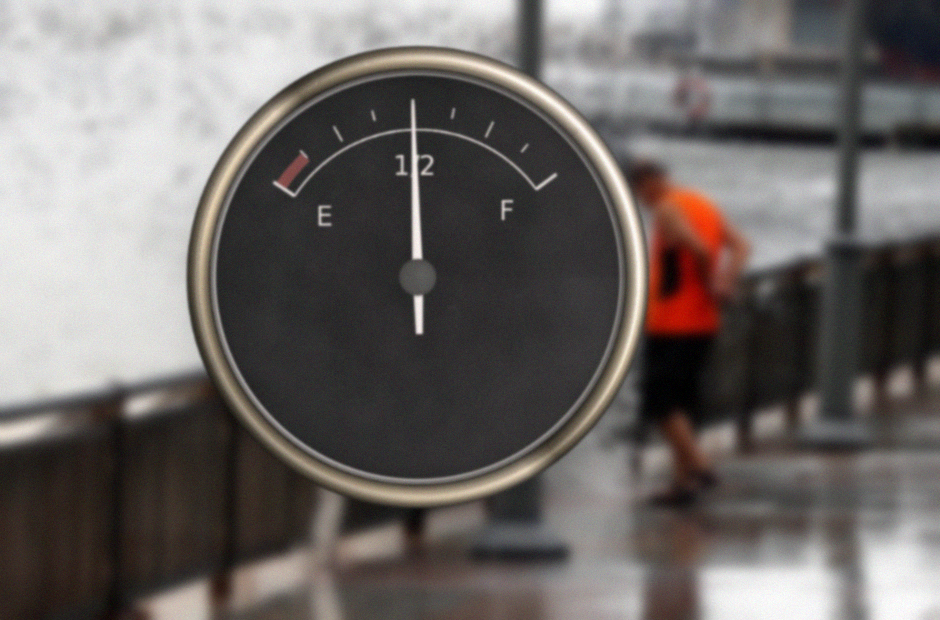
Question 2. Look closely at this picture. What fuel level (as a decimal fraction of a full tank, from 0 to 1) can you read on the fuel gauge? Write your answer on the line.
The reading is 0.5
